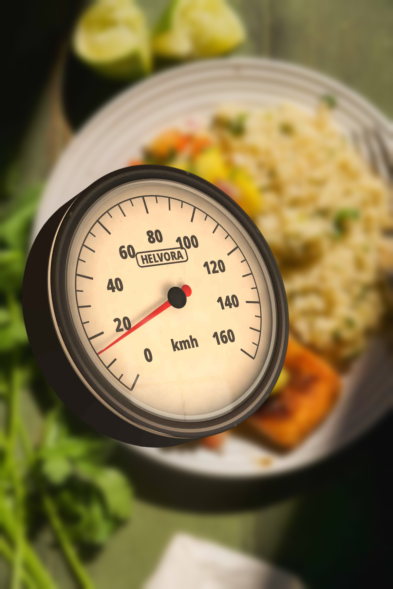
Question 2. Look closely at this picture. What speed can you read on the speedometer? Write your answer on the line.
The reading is 15 km/h
